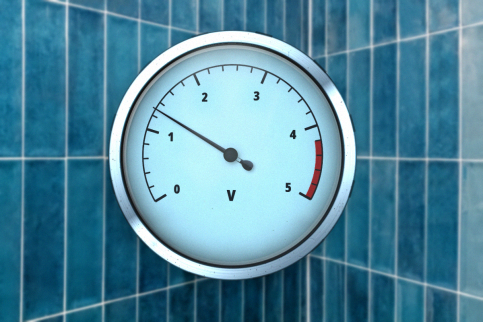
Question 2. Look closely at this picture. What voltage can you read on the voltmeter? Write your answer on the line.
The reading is 1.3 V
